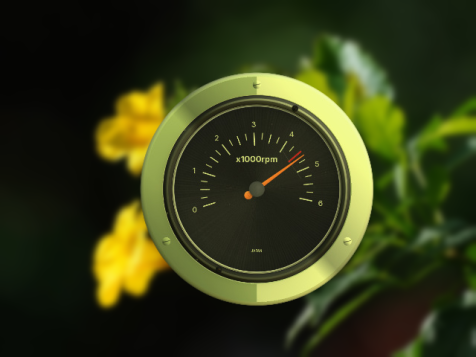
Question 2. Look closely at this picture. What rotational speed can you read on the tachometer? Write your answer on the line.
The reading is 4625 rpm
